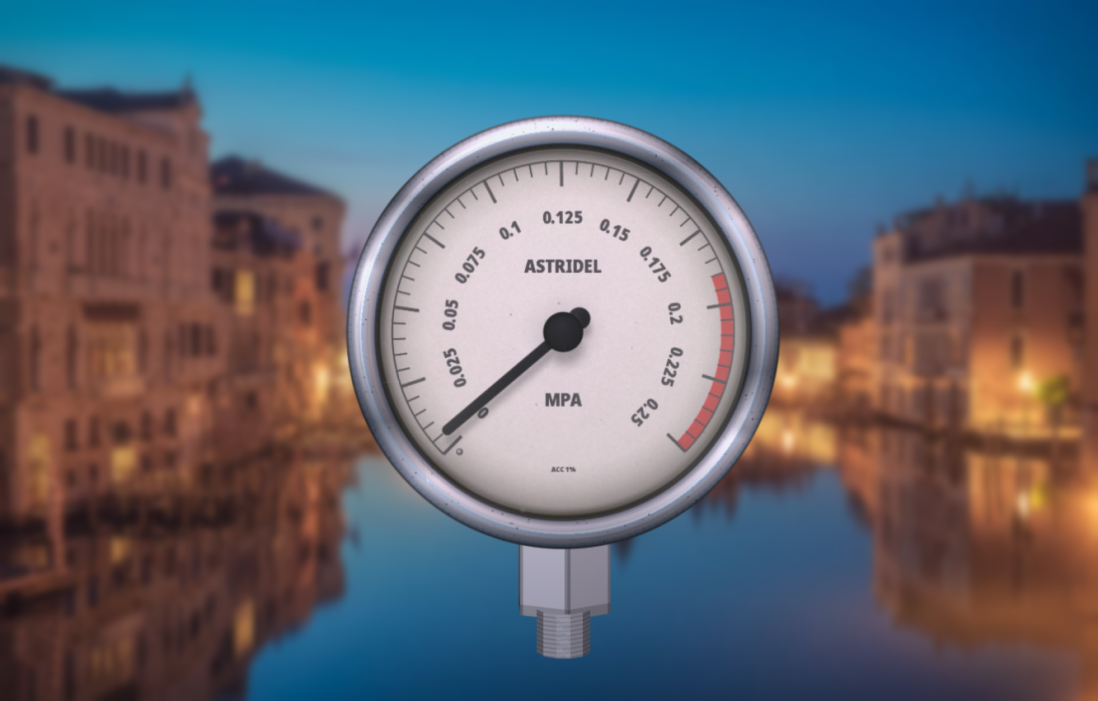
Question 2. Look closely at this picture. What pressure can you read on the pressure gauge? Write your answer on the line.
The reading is 0.005 MPa
